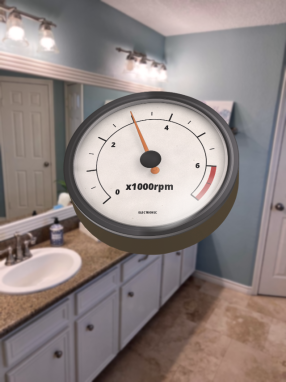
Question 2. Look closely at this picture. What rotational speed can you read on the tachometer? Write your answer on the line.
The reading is 3000 rpm
